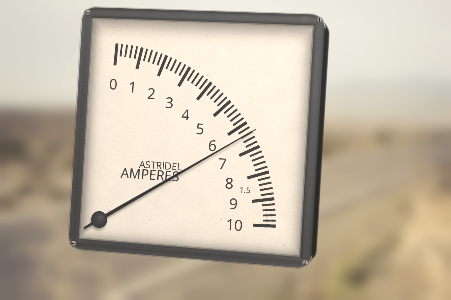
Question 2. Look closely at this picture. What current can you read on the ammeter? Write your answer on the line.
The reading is 6.4 A
